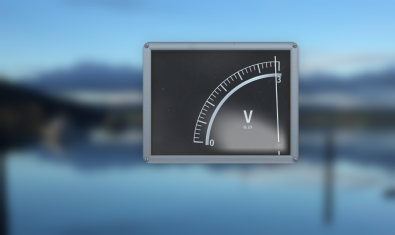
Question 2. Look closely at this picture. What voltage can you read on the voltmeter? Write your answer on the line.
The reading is 2.9 V
